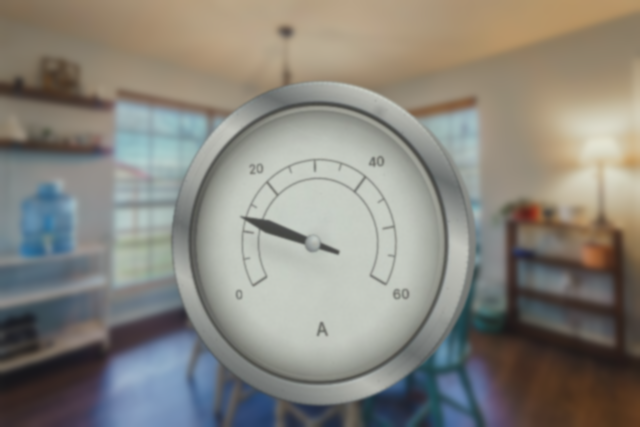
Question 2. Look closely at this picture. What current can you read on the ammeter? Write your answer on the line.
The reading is 12.5 A
